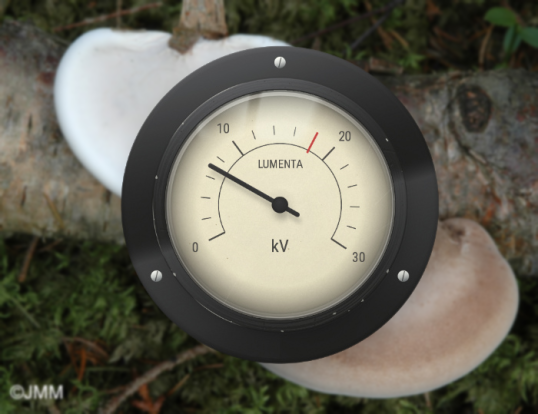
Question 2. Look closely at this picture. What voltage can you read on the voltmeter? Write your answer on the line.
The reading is 7 kV
